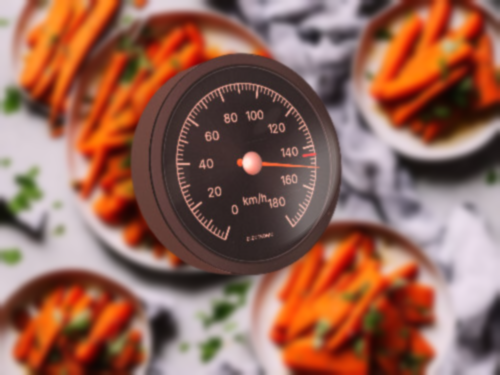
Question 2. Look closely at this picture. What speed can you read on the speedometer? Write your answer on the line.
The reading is 150 km/h
